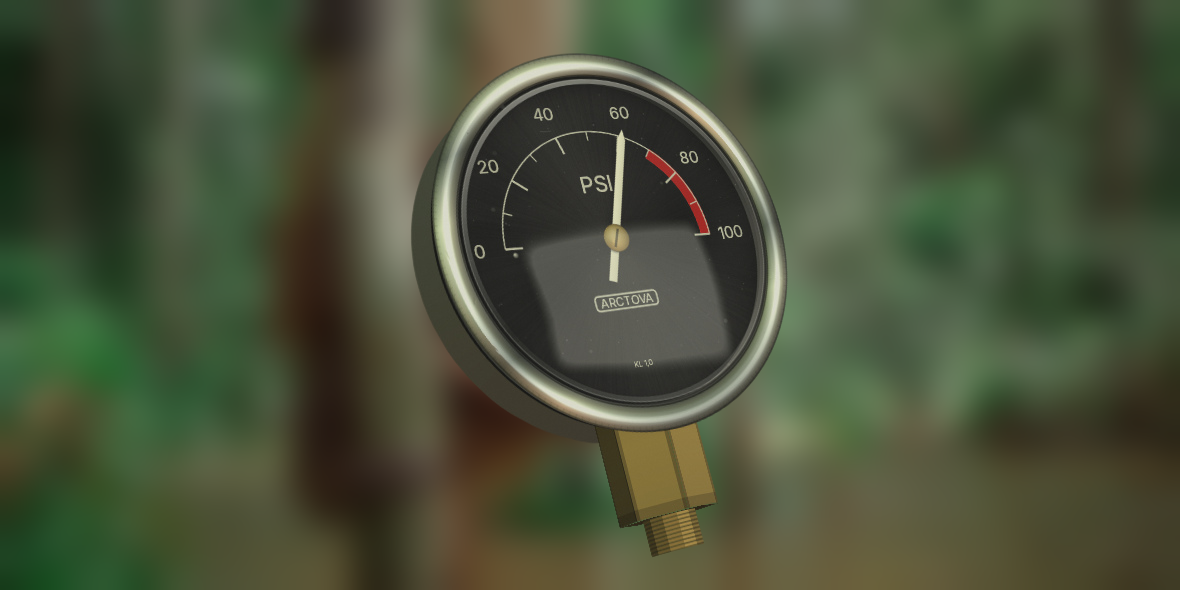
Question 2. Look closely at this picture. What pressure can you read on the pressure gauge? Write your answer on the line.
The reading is 60 psi
